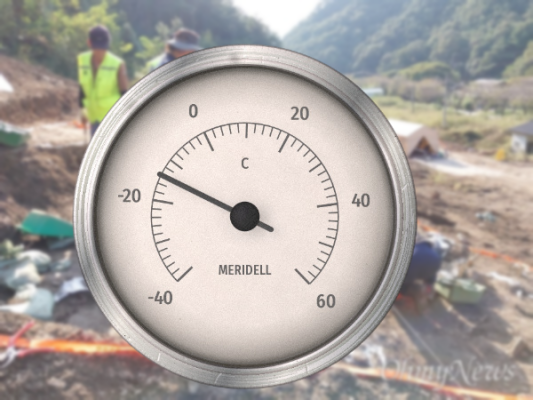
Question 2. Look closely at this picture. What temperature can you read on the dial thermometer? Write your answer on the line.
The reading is -14 °C
